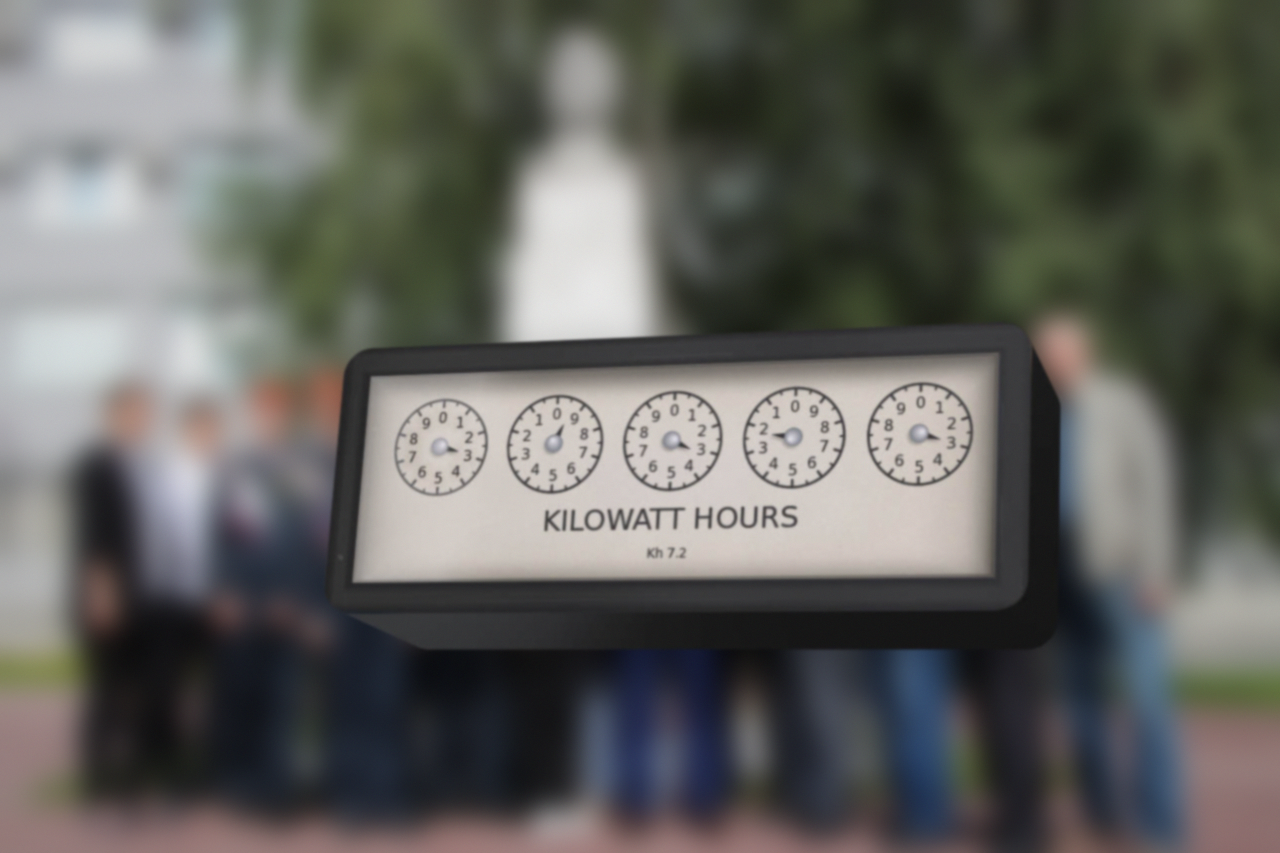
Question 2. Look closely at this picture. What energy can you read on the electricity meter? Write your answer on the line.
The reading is 29323 kWh
